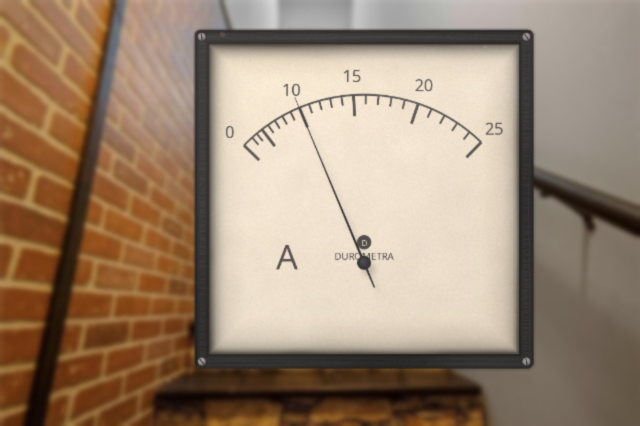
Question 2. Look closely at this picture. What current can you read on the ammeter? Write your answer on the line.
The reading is 10 A
